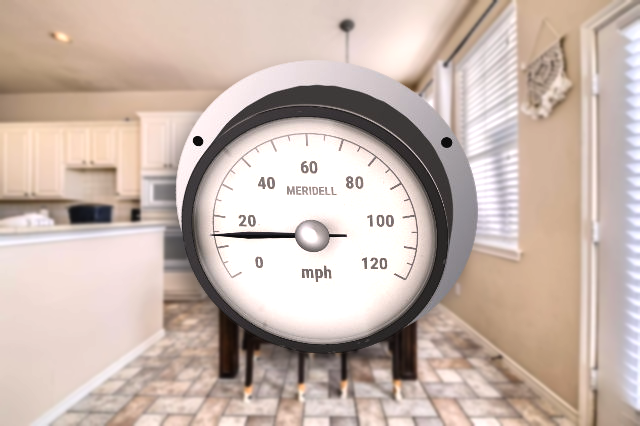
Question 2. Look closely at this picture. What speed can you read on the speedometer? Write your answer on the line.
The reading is 15 mph
